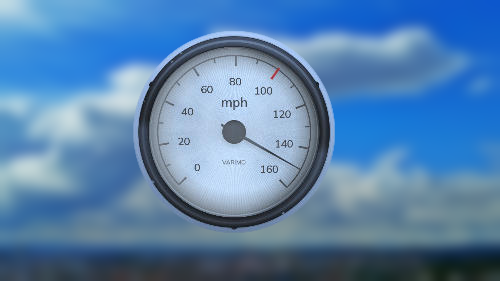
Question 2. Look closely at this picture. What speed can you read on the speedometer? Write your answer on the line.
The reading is 150 mph
